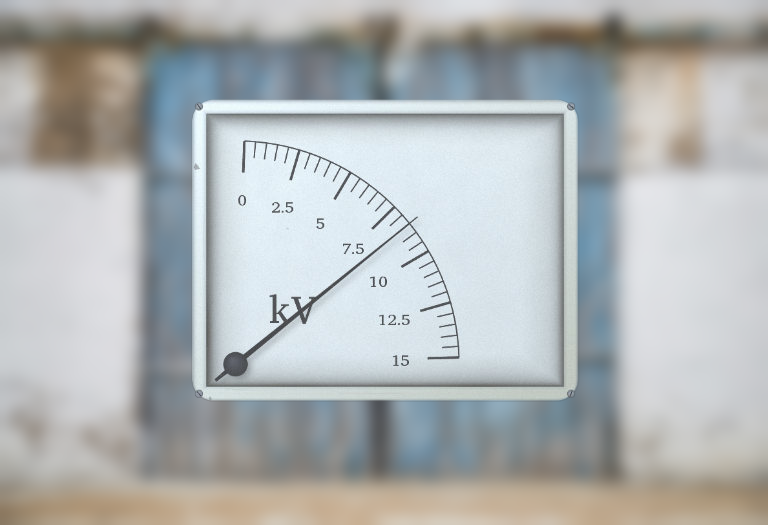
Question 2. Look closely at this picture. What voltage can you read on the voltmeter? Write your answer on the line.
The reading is 8.5 kV
